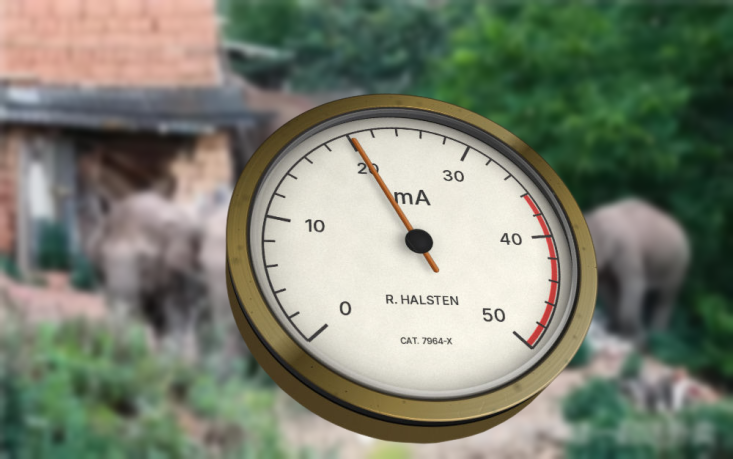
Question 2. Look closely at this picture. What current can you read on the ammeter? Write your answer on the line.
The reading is 20 mA
